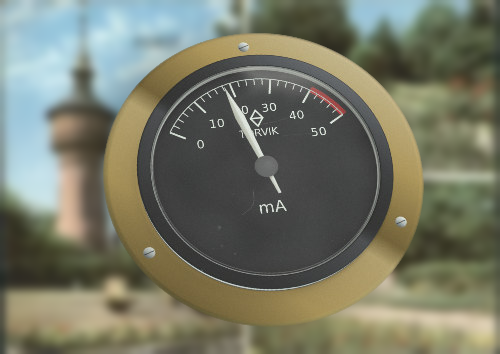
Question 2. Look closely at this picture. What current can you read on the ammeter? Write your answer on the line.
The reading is 18 mA
